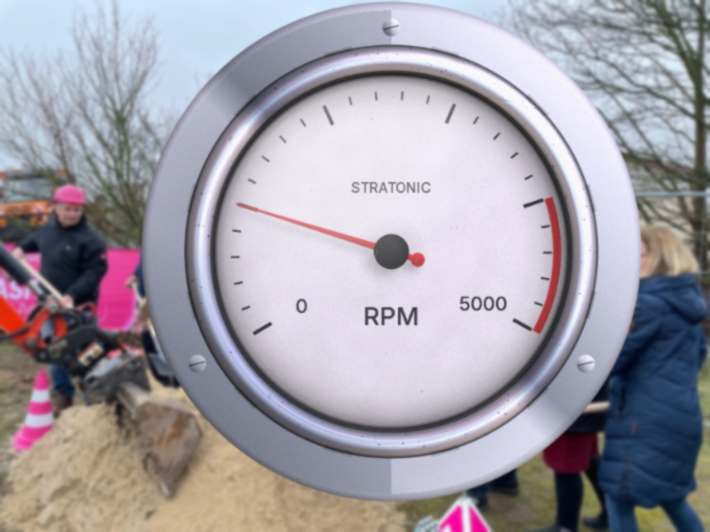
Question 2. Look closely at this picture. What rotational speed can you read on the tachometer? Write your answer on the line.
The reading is 1000 rpm
